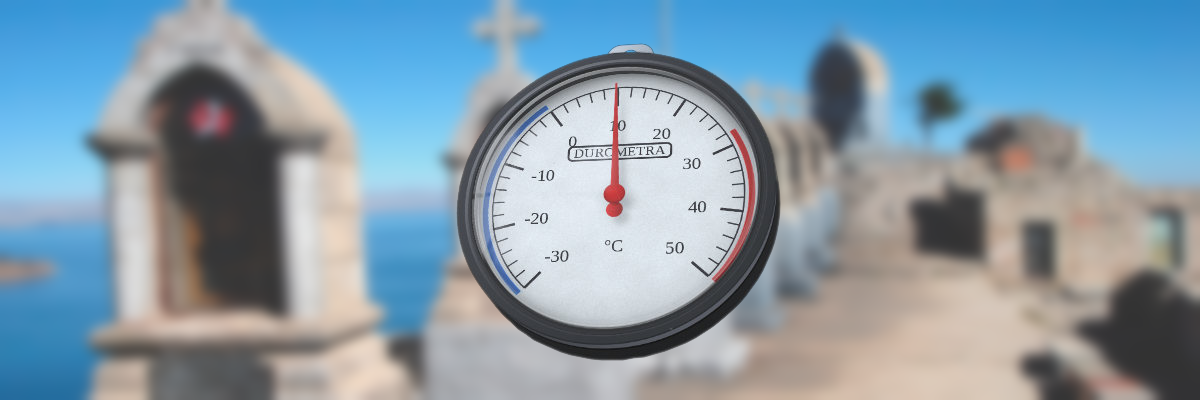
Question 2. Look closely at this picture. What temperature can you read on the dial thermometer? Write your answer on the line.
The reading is 10 °C
